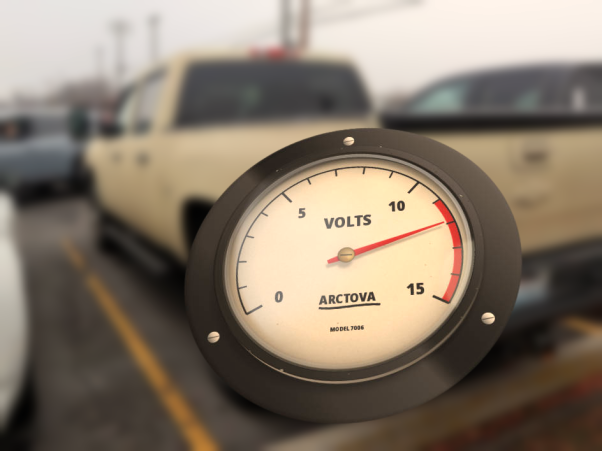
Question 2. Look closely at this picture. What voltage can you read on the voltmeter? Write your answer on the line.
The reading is 12 V
